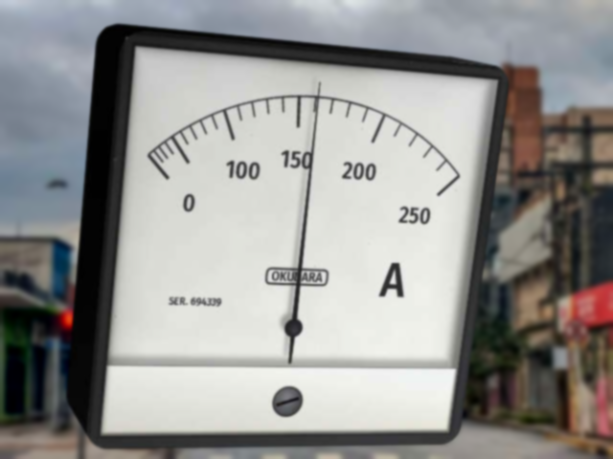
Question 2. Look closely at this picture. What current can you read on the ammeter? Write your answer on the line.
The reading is 160 A
